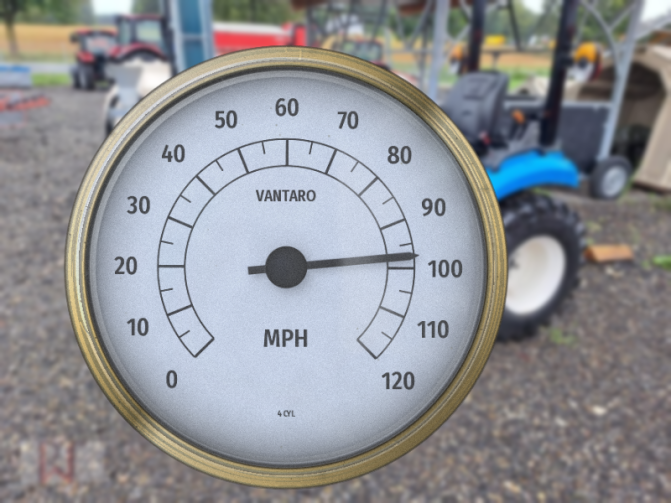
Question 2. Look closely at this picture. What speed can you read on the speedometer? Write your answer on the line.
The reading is 97.5 mph
